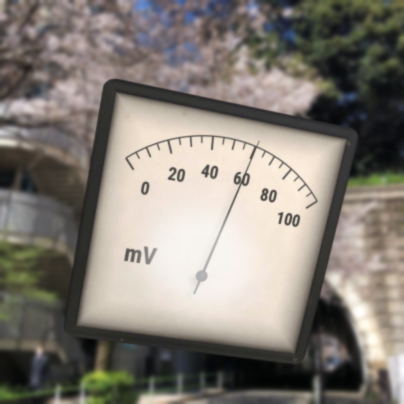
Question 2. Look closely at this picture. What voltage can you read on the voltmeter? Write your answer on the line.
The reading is 60 mV
